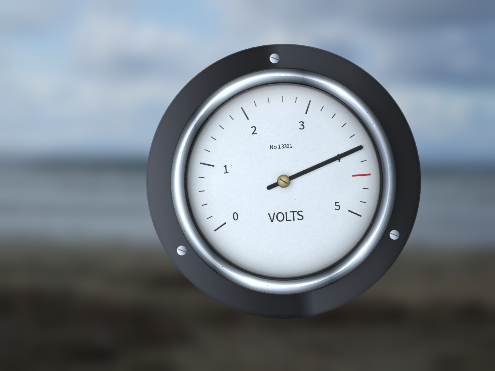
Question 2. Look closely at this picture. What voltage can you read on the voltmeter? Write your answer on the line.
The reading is 4 V
